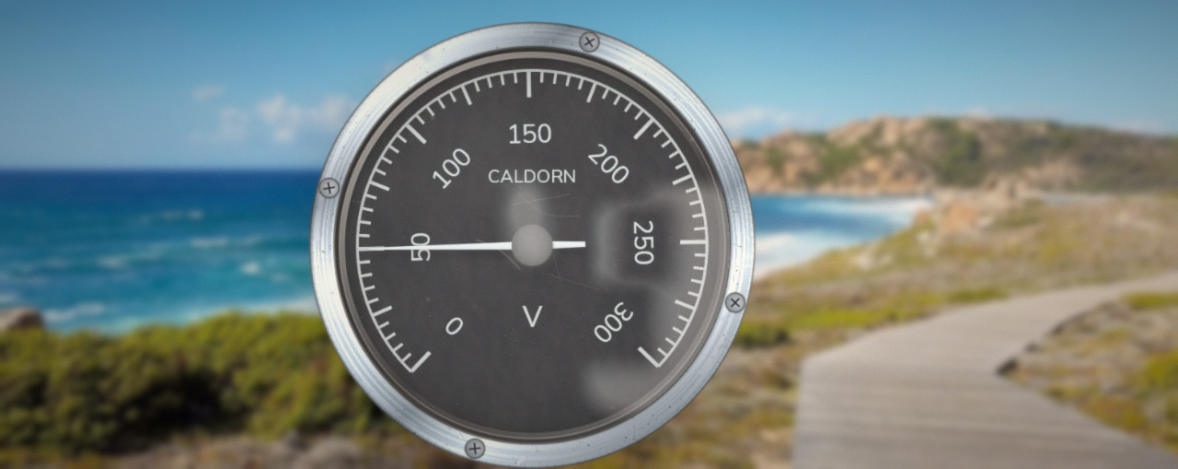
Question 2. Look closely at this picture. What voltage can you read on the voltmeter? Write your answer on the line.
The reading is 50 V
